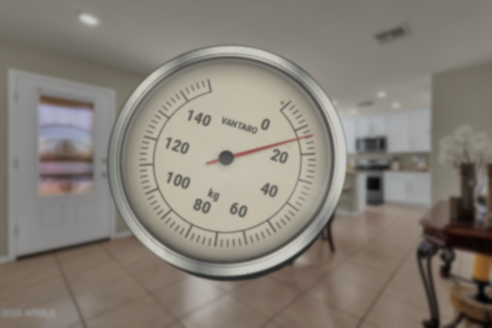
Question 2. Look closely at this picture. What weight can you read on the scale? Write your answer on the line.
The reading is 14 kg
